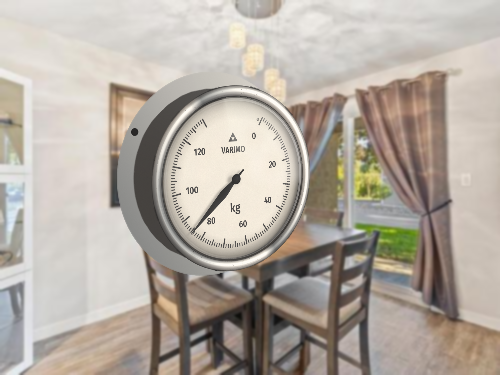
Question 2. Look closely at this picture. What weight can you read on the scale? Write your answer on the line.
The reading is 85 kg
